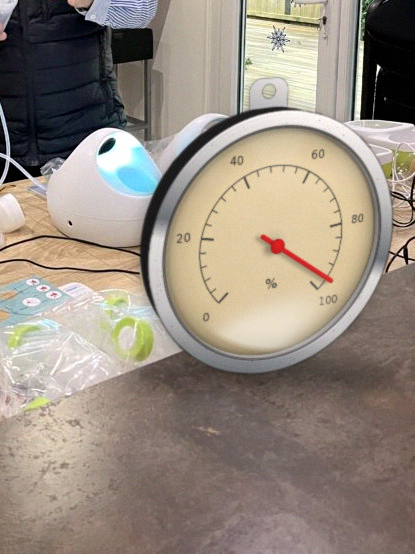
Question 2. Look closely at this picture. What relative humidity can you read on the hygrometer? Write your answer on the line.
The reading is 96 %
